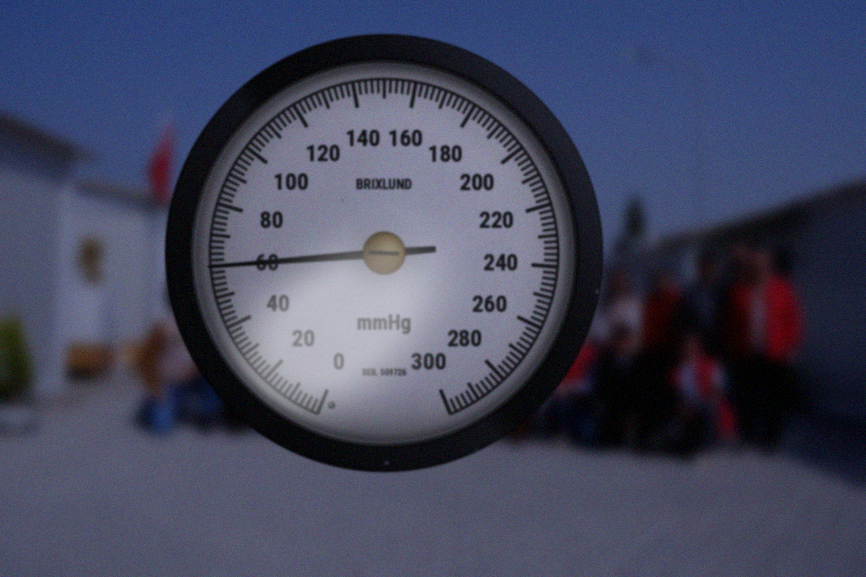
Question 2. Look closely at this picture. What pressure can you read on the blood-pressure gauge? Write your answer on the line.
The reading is 60 mmHg
